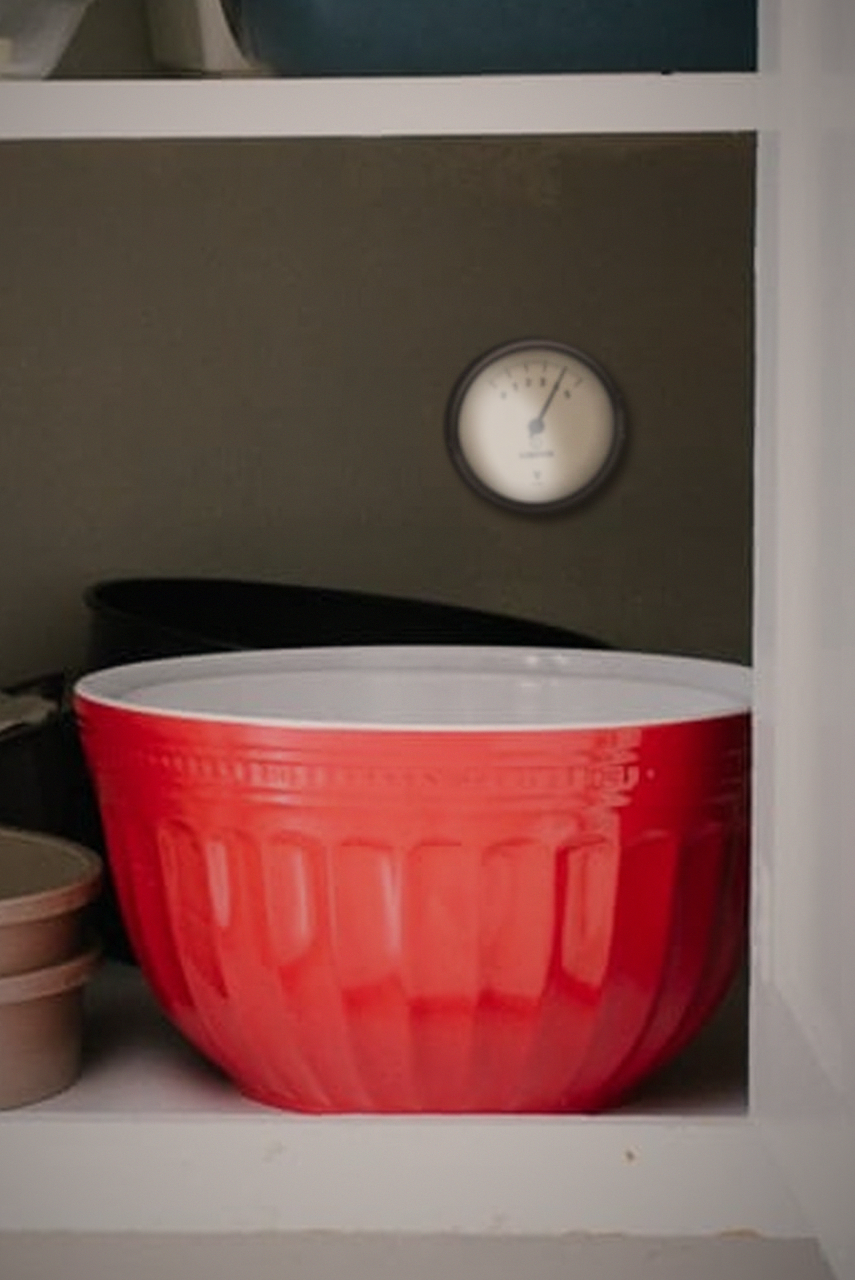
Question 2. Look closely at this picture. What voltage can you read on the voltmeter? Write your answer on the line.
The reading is 4 V
